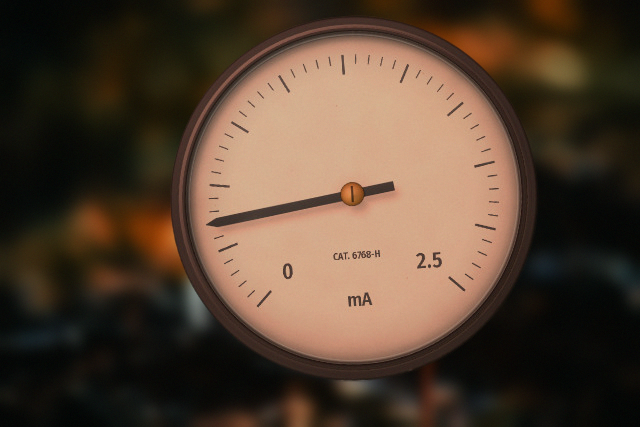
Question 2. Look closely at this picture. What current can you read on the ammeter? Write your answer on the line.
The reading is 0.35 mA
